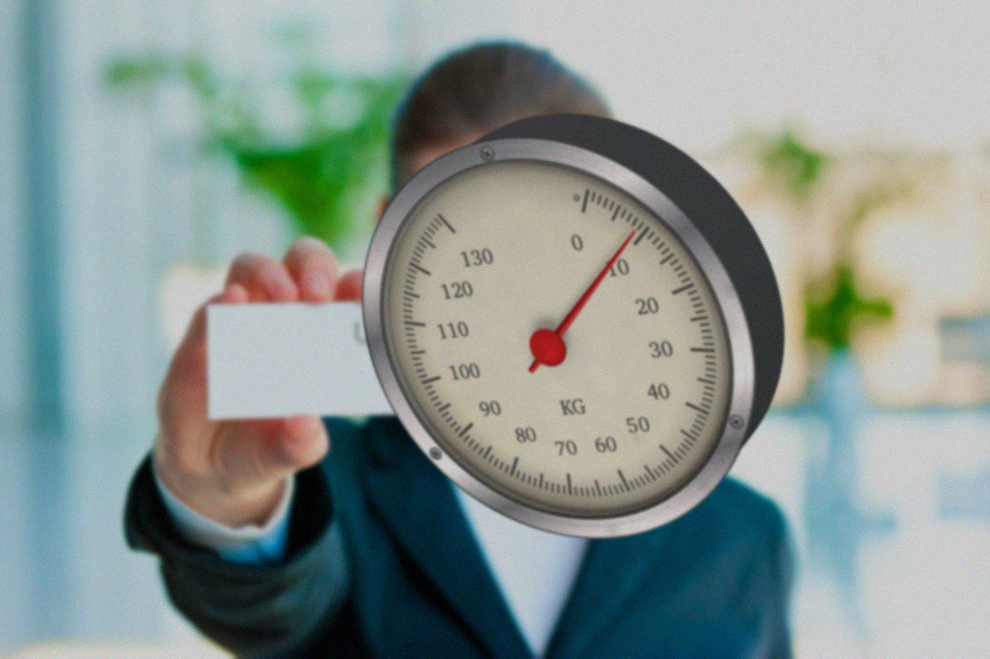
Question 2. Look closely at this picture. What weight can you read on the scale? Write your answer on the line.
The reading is 9 kg
